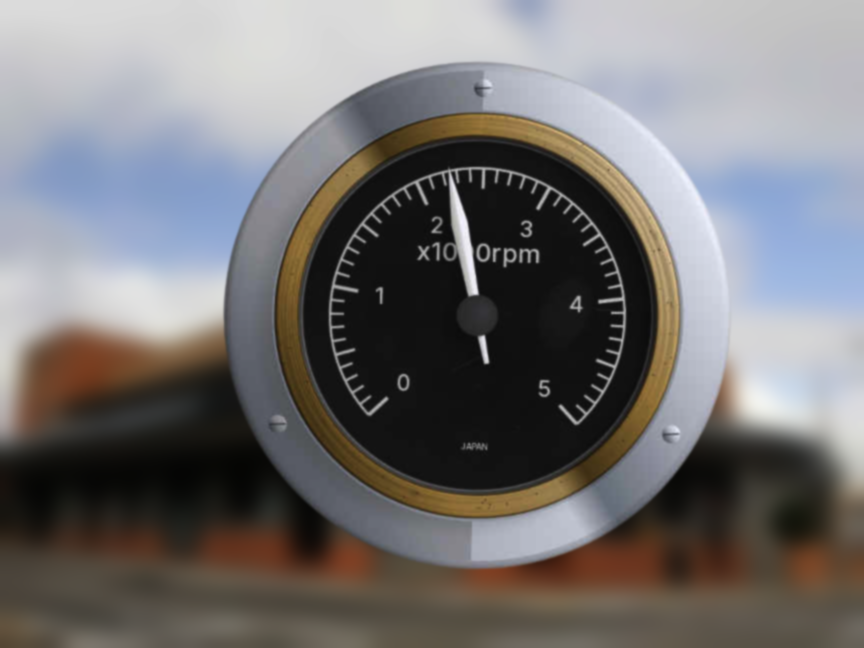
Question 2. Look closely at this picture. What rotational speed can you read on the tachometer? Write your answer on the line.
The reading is 2250 rpm
